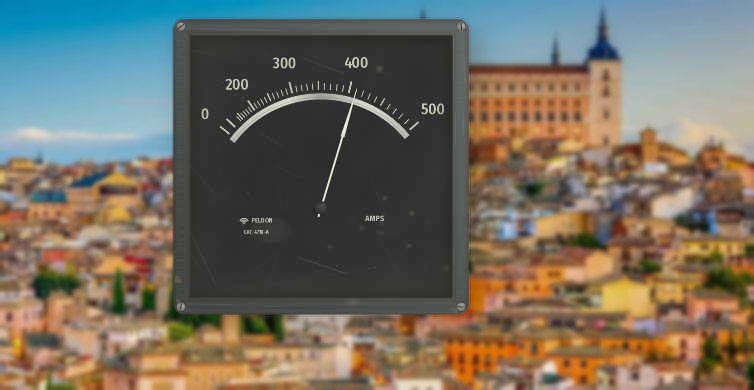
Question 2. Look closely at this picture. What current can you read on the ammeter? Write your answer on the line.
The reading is 410 A
